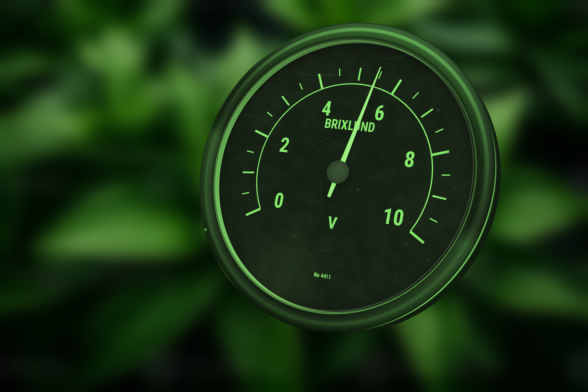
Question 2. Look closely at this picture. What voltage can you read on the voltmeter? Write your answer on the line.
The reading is 5.5 V
